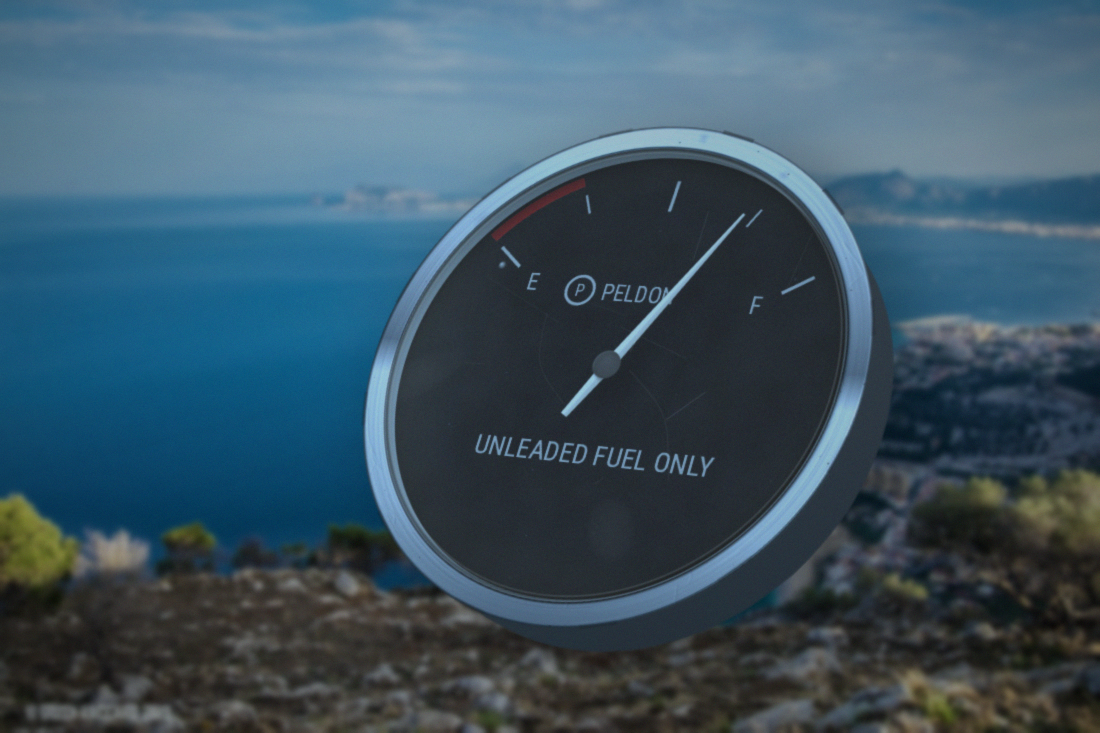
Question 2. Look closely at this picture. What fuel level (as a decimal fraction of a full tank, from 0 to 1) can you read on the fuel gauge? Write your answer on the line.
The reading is 0.75
